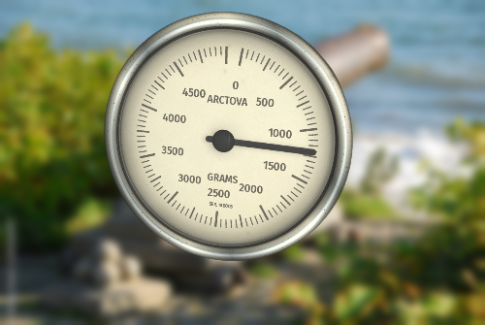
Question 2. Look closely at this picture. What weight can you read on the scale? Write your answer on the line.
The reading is 1200 g
